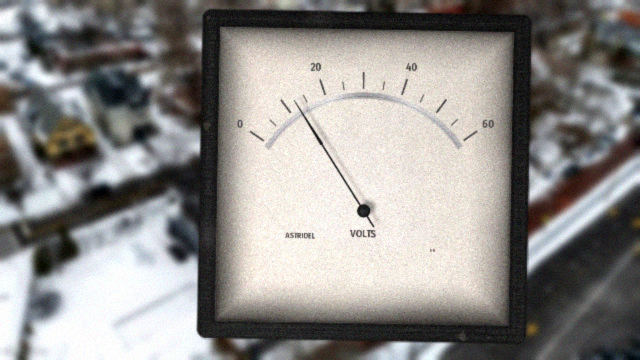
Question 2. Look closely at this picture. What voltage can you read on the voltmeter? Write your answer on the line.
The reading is 12.5 V
